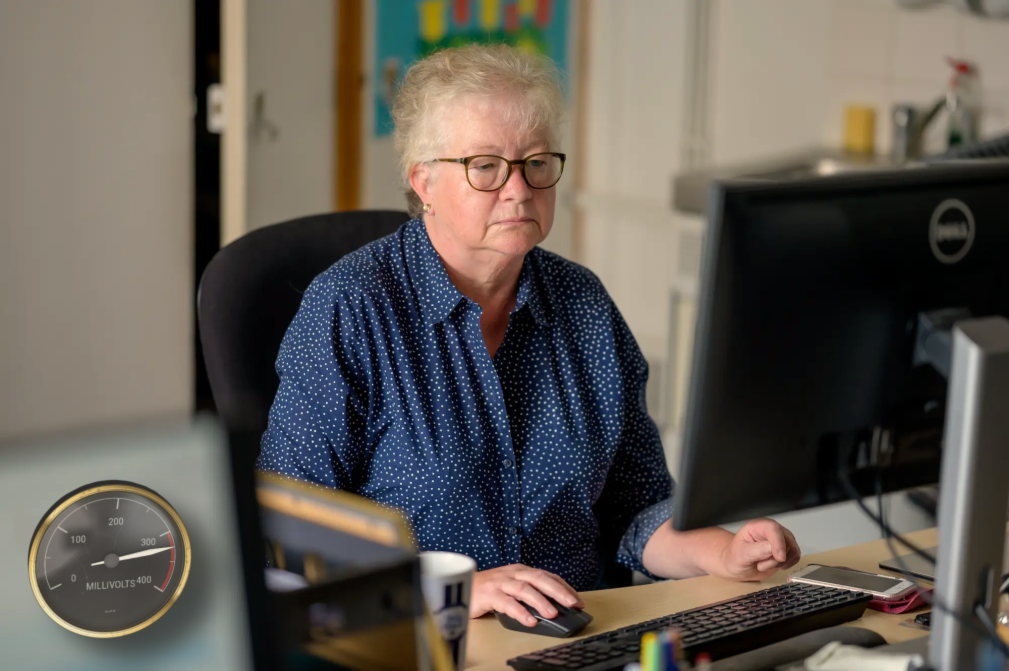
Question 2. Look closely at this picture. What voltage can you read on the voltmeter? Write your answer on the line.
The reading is 325 mV
